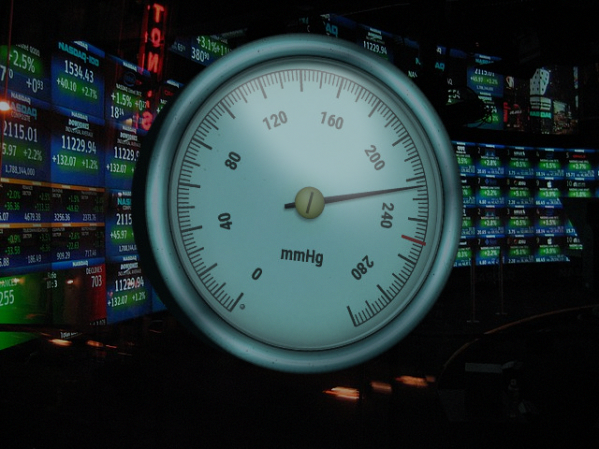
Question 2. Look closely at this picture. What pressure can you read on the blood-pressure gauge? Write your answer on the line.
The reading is 224 mmHg
